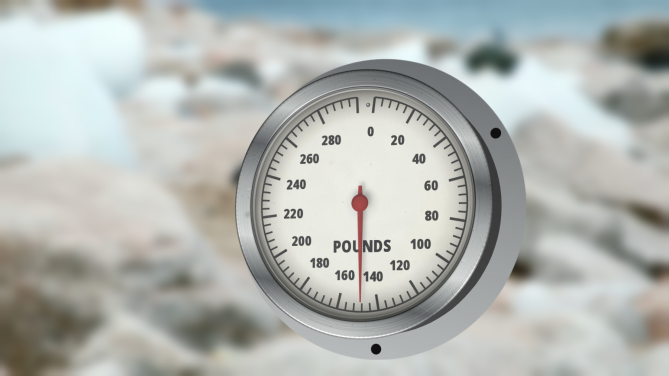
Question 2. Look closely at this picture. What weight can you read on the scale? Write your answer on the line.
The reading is 148 lb
